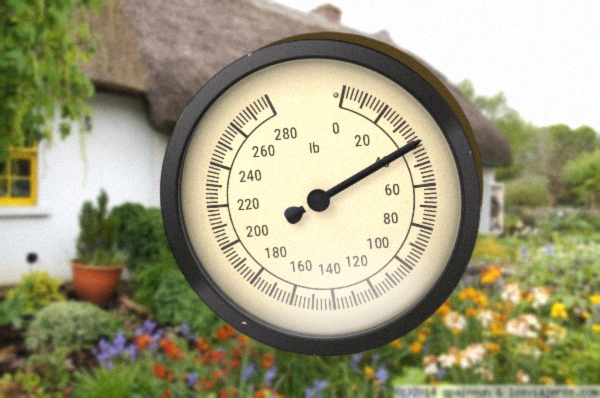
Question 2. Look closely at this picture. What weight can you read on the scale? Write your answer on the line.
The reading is 40 lb
